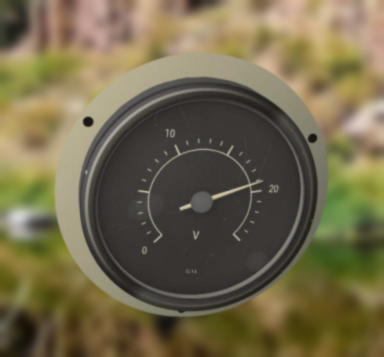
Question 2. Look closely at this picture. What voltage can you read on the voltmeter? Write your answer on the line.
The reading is 19 V
